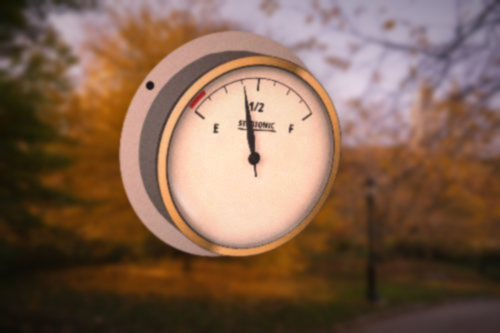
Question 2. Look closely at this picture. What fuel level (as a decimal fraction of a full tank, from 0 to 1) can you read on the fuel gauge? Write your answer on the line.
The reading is 0.375
